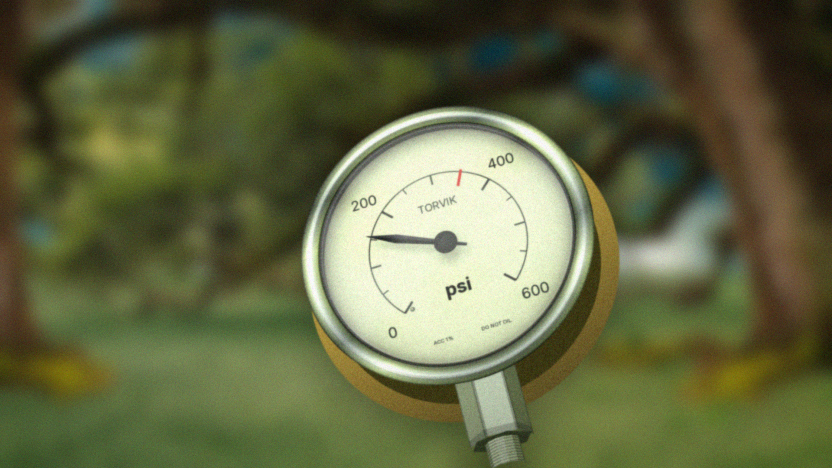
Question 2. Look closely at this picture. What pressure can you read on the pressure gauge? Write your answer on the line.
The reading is 150 psi
